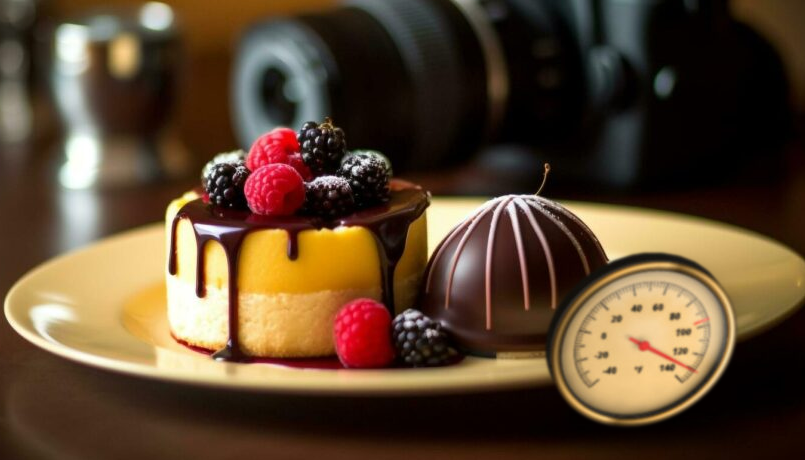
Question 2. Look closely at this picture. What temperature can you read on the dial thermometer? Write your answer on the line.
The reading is 130 °F
